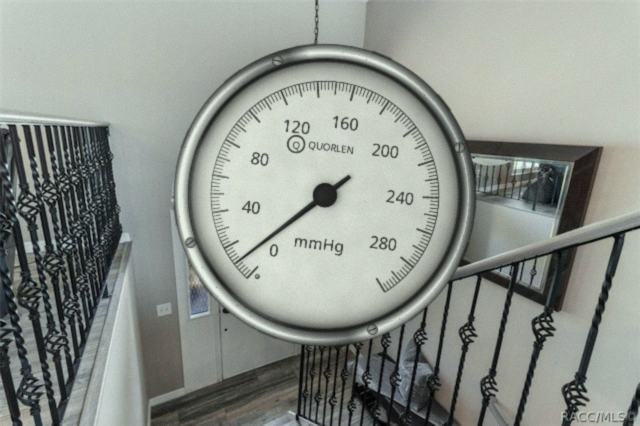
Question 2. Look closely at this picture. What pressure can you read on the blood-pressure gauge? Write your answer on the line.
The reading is 10 mmHg
